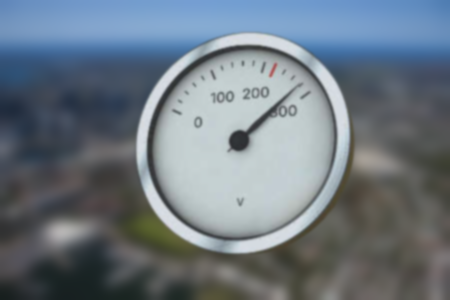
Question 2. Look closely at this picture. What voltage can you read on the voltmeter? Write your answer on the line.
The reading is 280 V
